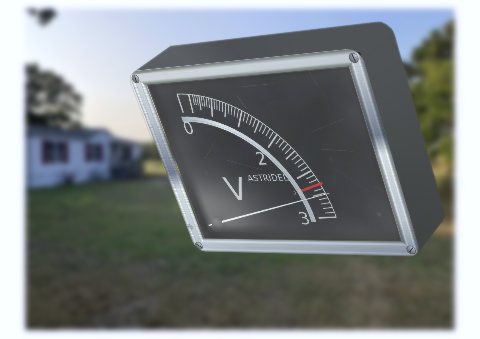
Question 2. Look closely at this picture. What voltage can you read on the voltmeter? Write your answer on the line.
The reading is 2.75 V
